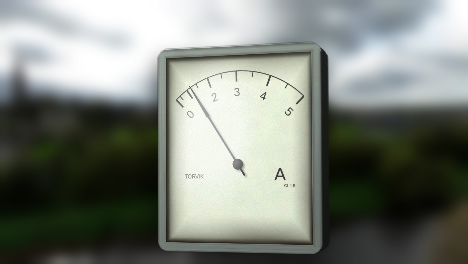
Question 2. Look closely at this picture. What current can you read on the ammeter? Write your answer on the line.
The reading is 1.25 A
